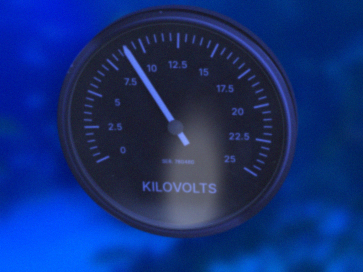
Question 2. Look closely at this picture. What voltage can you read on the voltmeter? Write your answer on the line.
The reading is 9 kV
